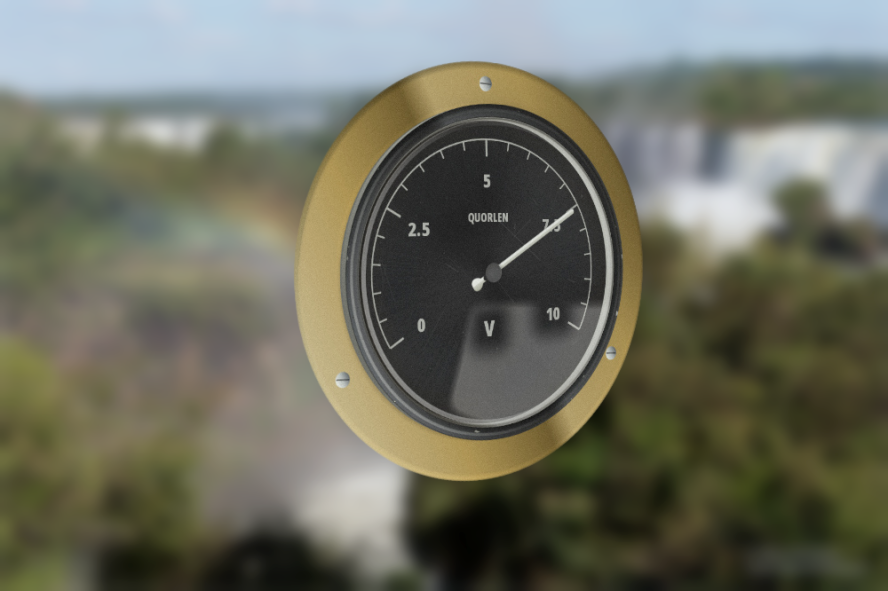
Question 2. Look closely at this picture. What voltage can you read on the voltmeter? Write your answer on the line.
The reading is 7.5 V
